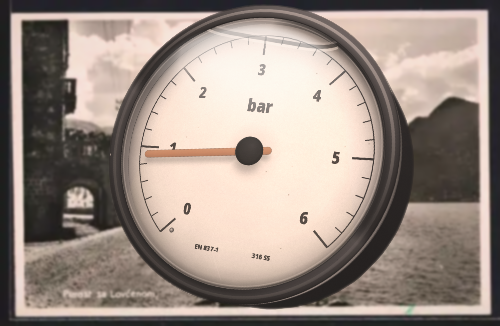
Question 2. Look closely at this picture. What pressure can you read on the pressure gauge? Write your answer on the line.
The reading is 0.9 bar
